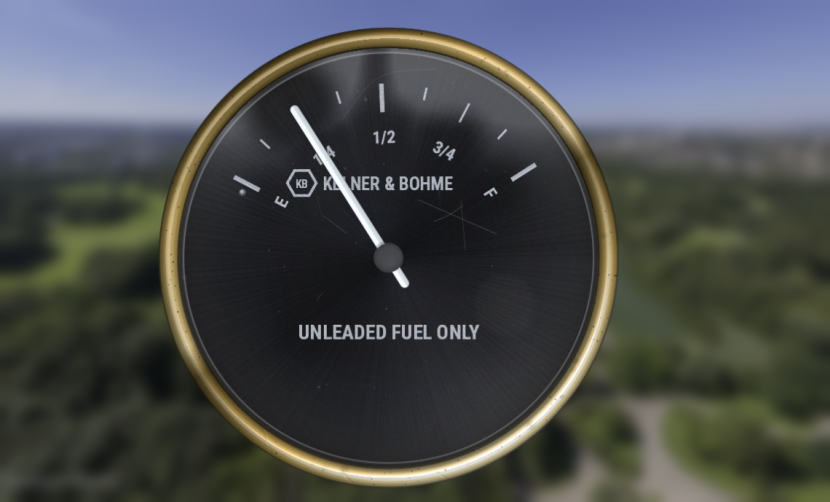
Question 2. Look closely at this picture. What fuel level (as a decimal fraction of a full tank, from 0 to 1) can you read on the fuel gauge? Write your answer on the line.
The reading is 0.25
